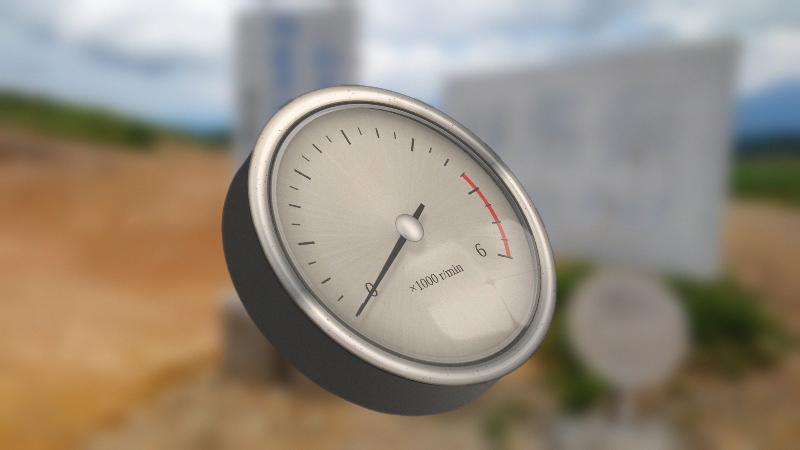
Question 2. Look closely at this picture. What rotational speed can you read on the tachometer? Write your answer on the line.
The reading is 0 rpm
